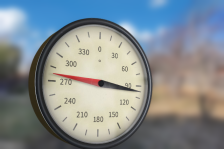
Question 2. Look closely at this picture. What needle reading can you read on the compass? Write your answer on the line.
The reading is 277.5 °
